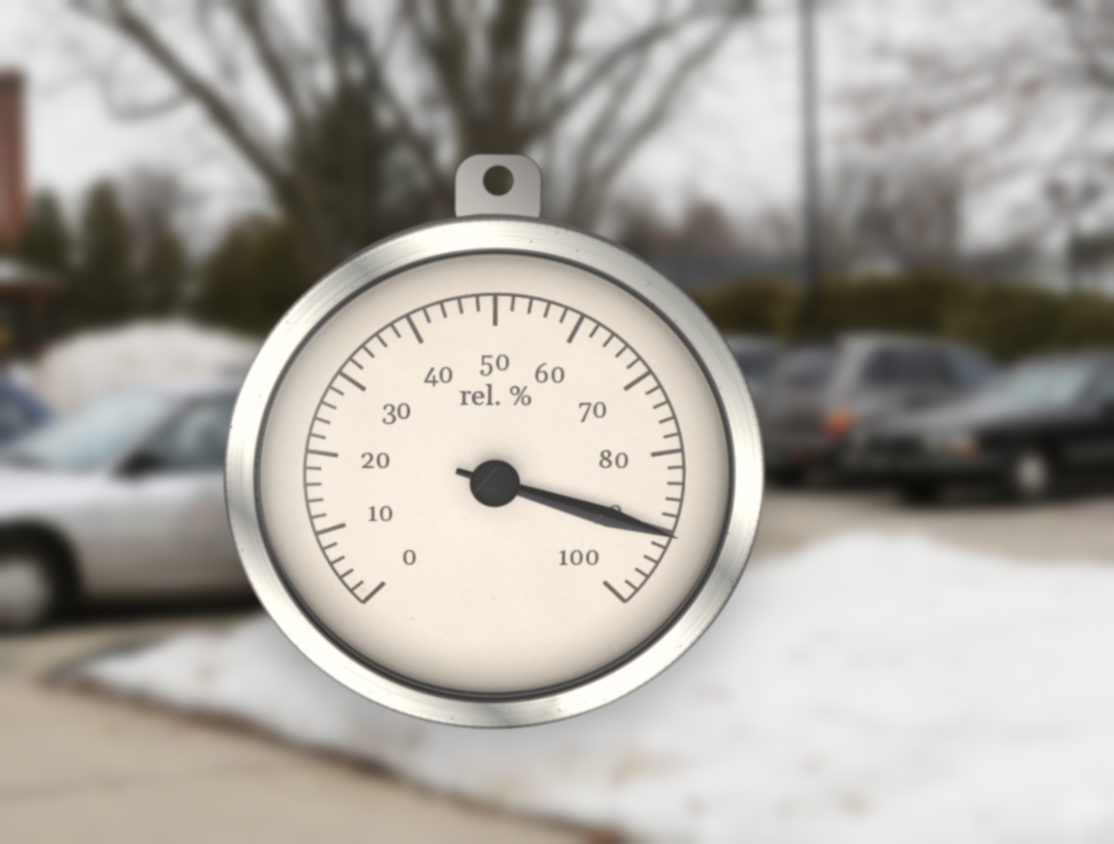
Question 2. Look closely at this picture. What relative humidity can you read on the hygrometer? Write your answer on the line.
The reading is 90 %
